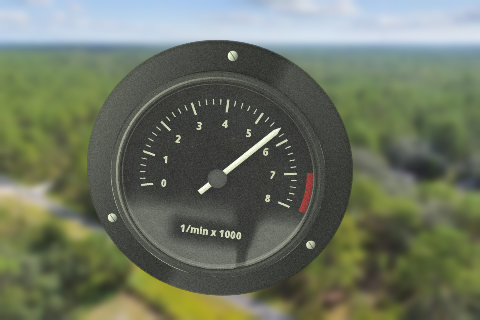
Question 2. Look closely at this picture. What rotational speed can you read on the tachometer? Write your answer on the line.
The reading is 5600 rpm
